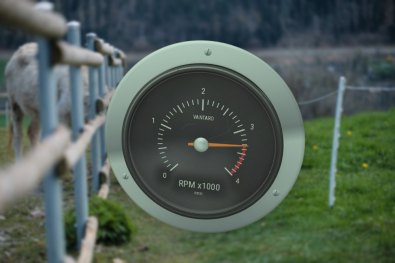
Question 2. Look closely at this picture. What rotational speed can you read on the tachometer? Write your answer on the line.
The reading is 3300 rpm
